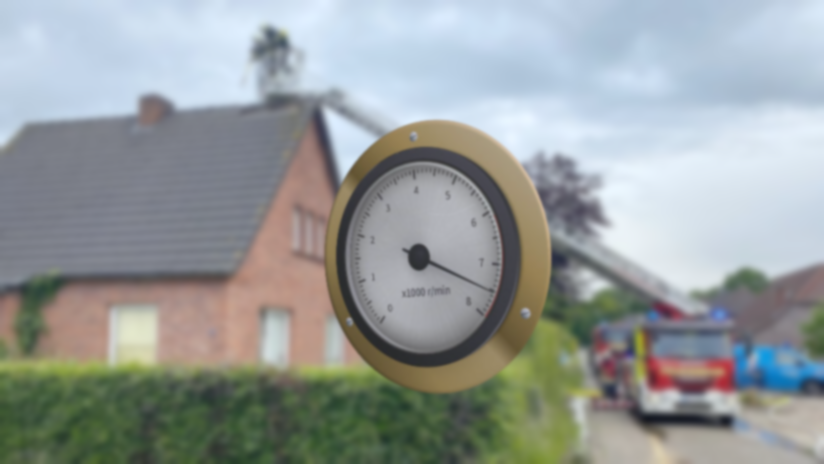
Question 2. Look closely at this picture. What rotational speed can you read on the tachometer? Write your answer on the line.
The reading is 7500 rpm
